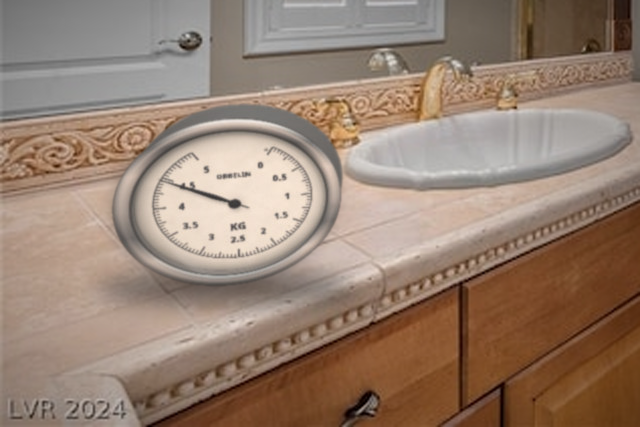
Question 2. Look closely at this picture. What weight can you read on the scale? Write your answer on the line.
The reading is 4.5 kg
